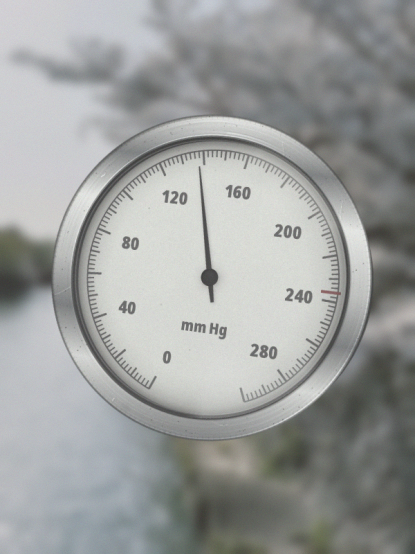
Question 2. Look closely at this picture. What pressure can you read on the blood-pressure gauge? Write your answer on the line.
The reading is 138 mmHg
